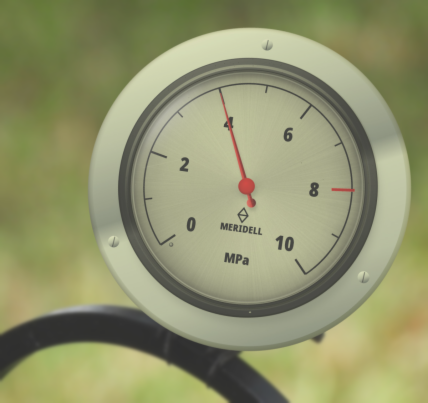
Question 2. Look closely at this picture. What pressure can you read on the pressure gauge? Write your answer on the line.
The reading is 4 MPa
